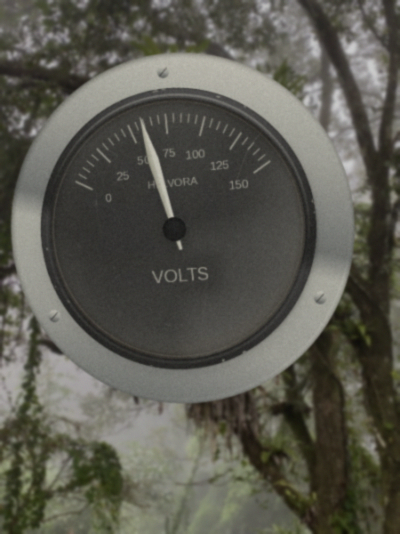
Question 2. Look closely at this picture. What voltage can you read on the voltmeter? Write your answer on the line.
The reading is 60 V
